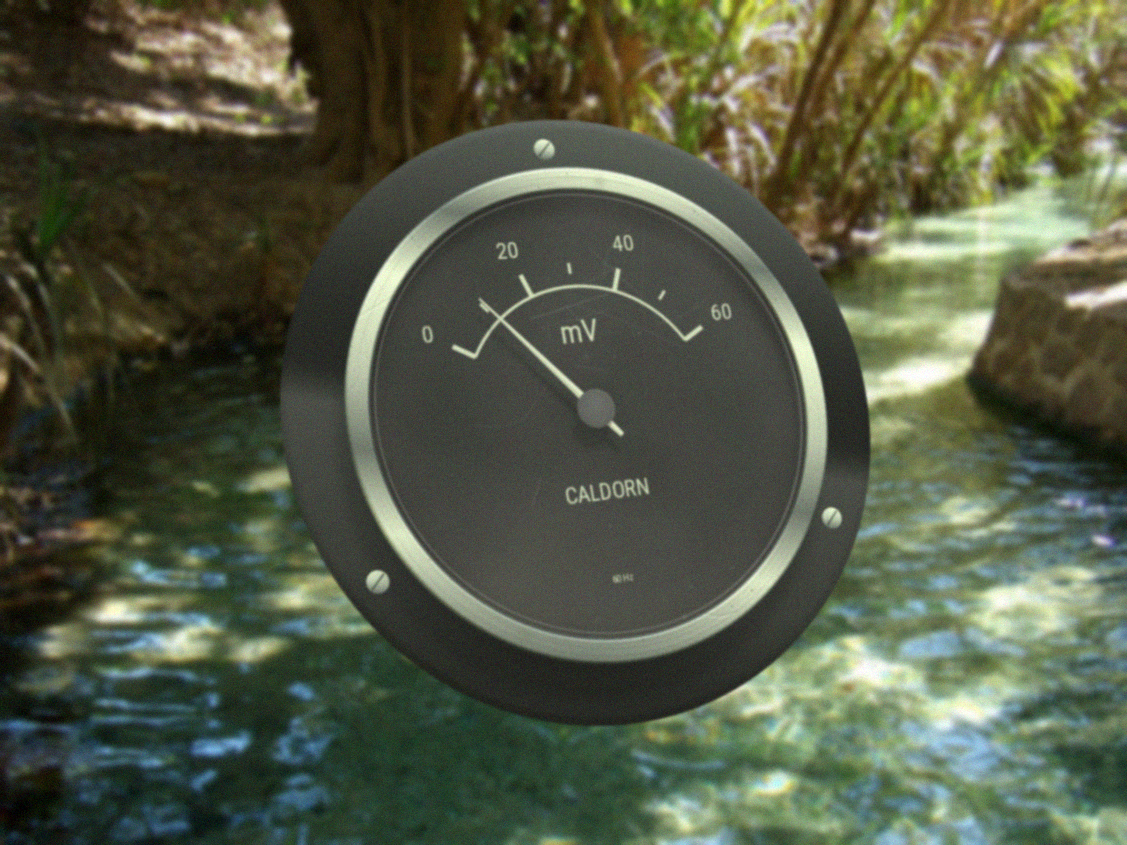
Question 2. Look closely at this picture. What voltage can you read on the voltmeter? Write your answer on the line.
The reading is 10 mV
